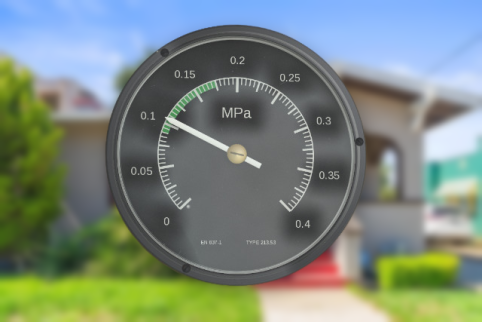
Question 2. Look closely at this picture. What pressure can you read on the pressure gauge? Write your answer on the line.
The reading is 0.105 MPa
